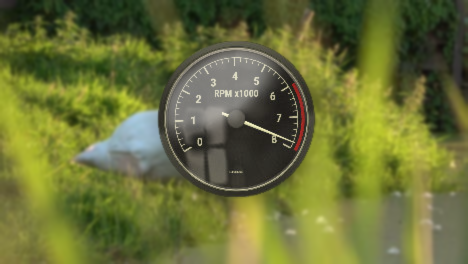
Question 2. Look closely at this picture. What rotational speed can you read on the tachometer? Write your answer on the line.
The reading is 7800 rpm
